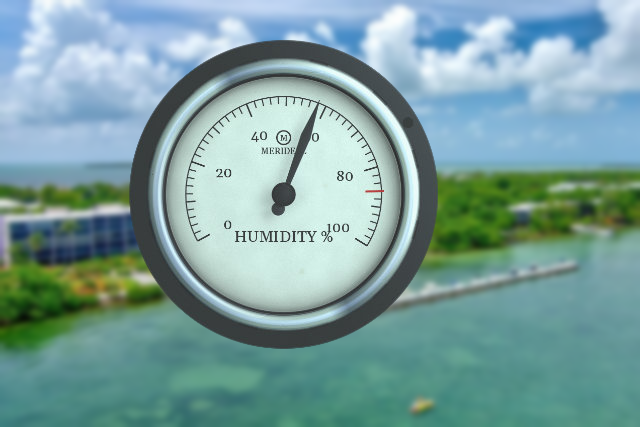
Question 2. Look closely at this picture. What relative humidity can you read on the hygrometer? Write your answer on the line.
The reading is 58 %
